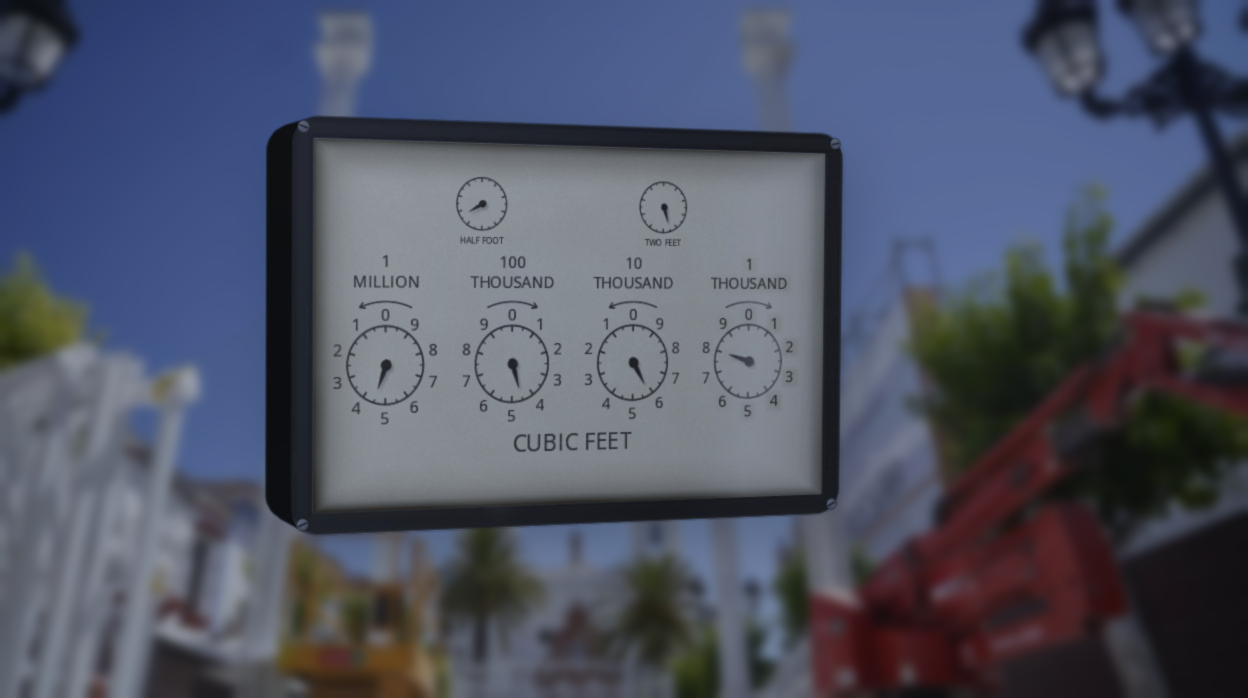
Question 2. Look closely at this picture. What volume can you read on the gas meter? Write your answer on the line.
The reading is 445800 ft³
